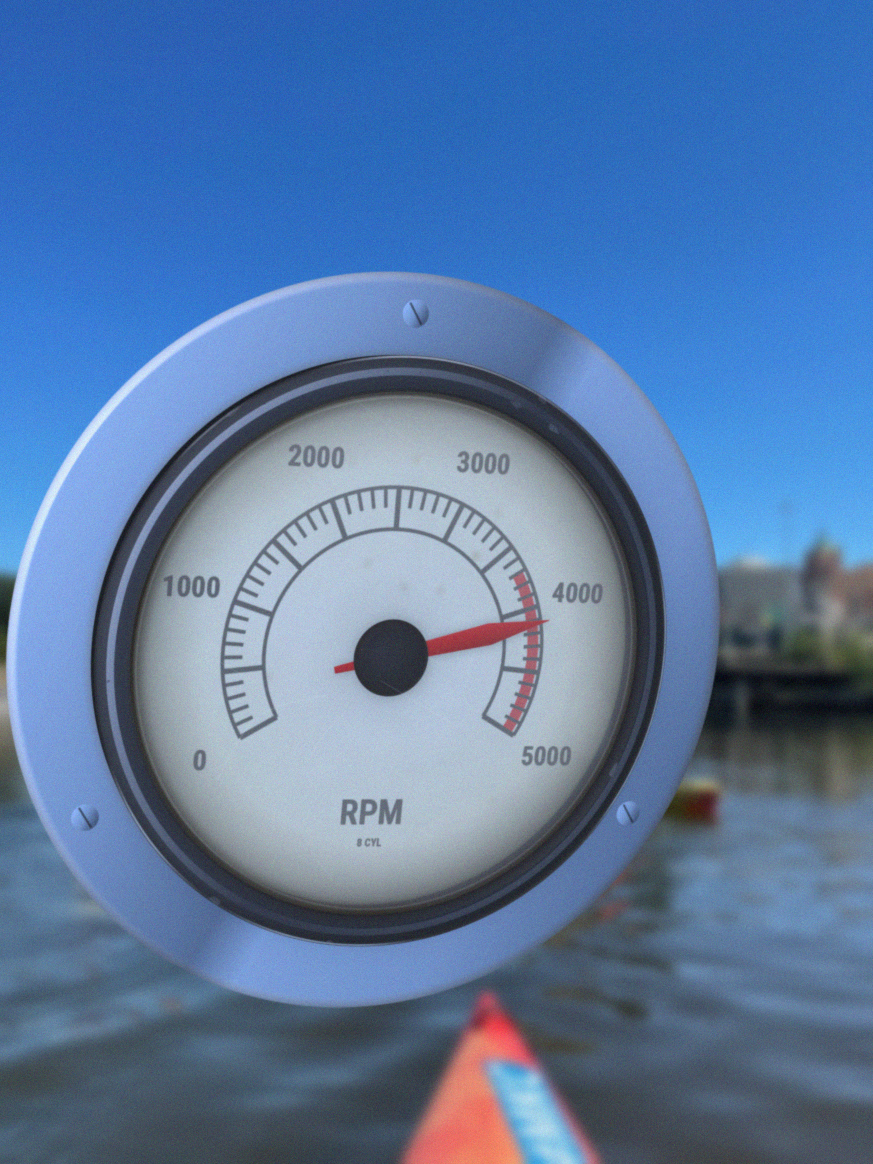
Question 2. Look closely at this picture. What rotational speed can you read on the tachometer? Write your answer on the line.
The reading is 4100 rpm
